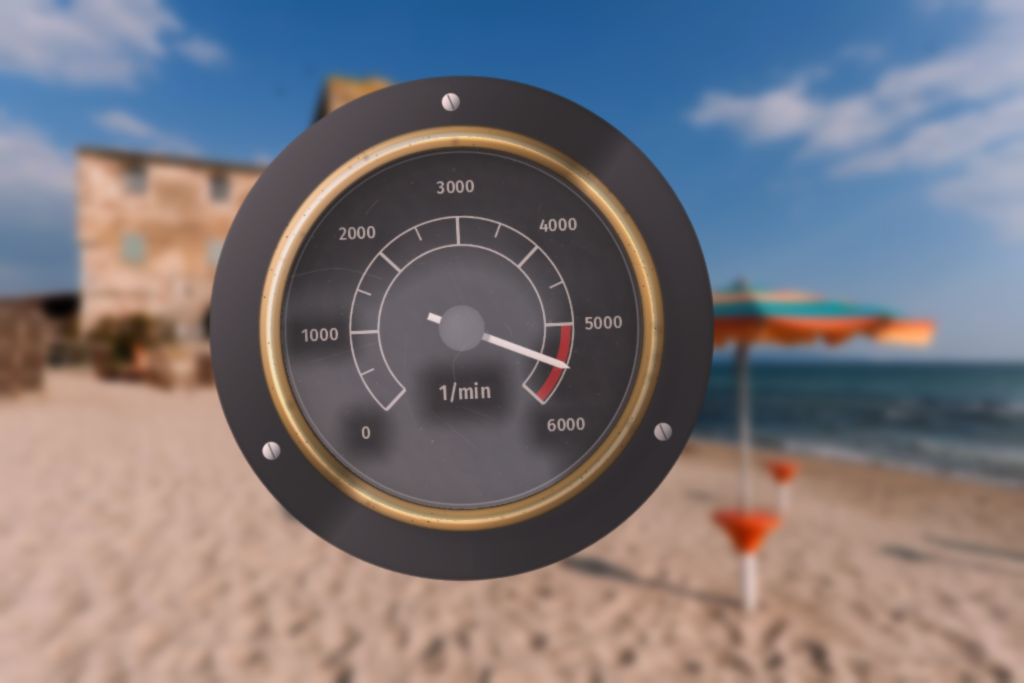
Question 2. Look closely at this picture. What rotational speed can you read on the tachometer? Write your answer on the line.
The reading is 5500 rpm
